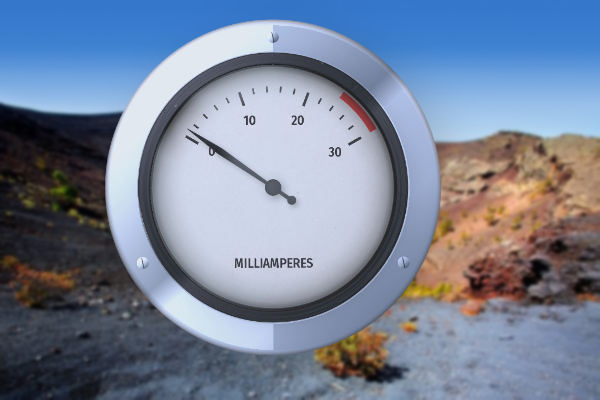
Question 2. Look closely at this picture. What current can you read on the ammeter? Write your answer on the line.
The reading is 1 mA
